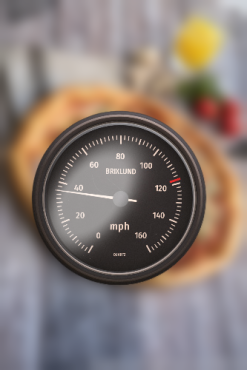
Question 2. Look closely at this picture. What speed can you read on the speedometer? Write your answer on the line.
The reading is 36 mph
